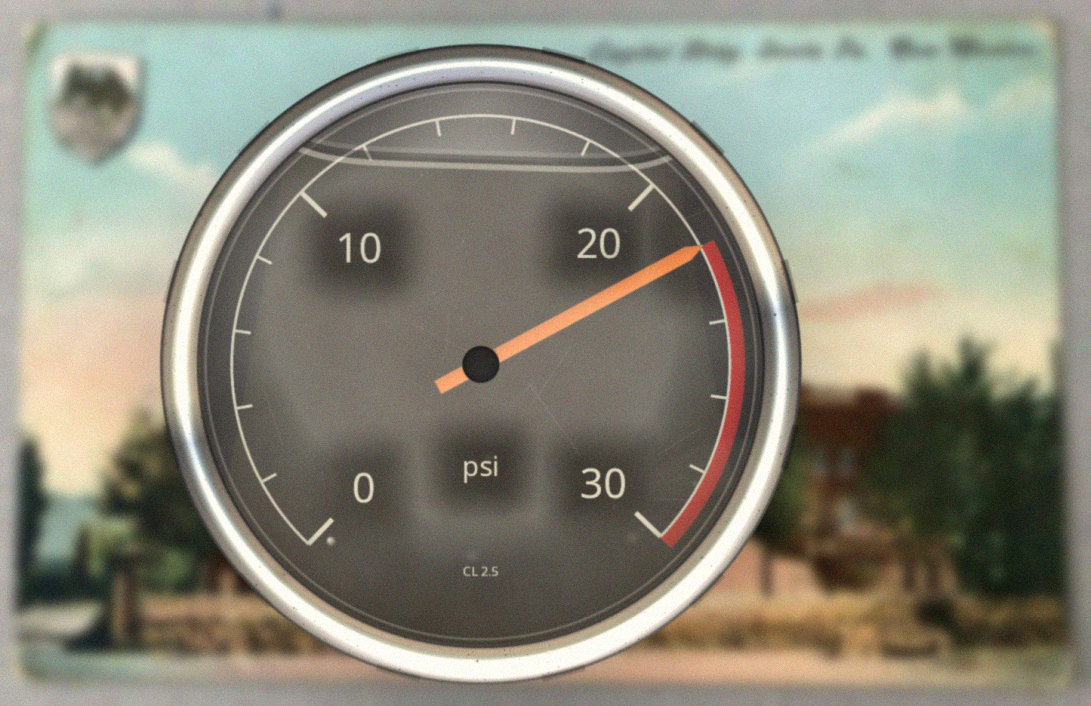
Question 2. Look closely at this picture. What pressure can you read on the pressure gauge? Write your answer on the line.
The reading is 22 psi
